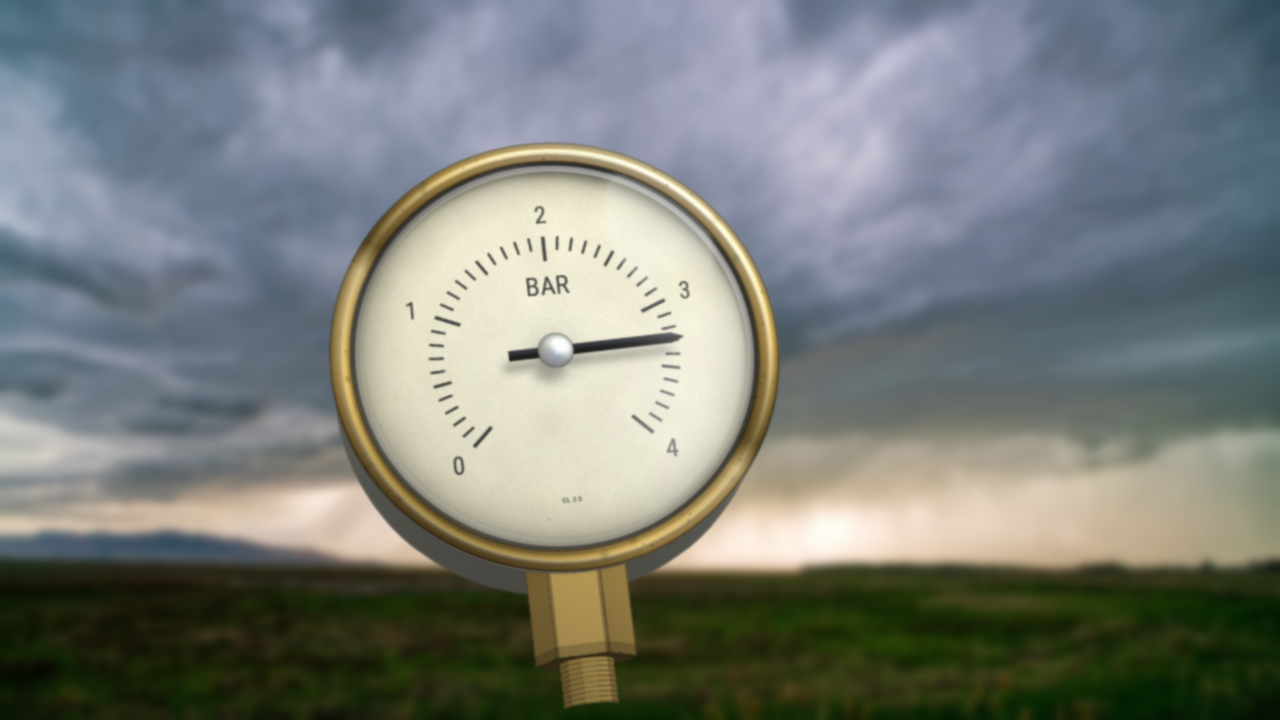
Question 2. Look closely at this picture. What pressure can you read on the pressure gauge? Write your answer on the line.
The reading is 3.3 bar
